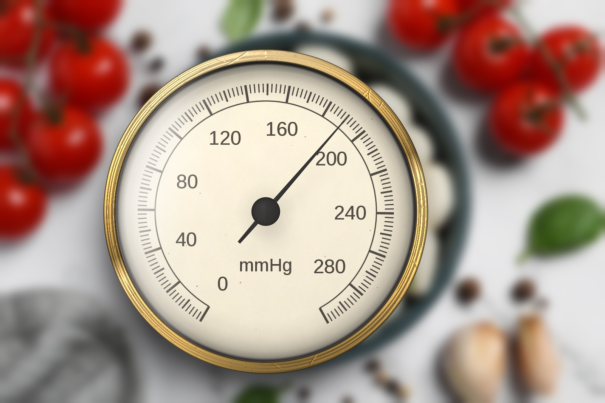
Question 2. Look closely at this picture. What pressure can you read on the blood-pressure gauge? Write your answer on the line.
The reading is 190 mmHg
